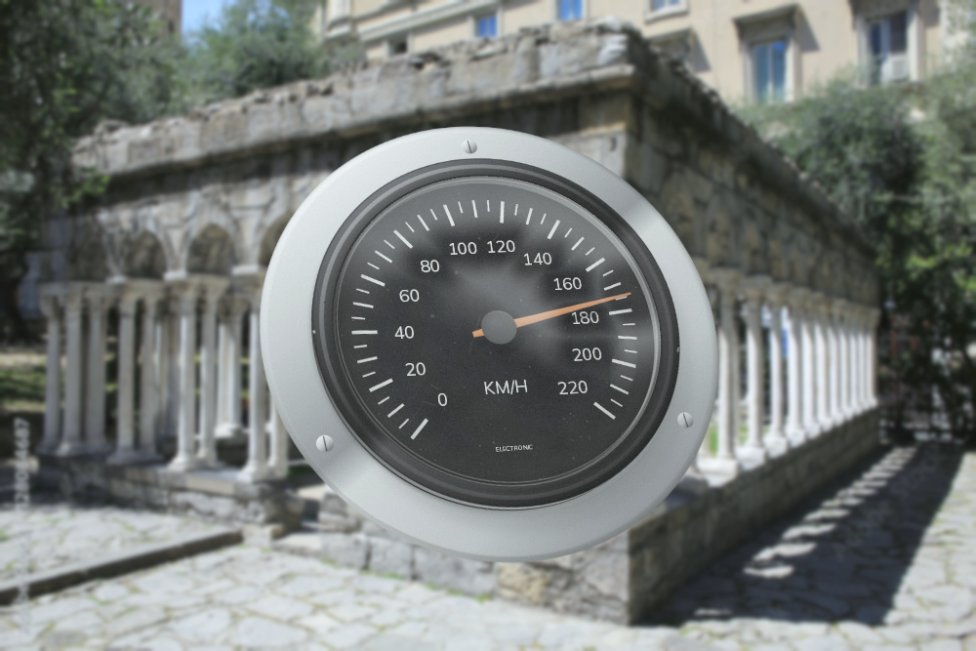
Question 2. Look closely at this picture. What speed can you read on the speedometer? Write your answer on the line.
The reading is 175 km/h
